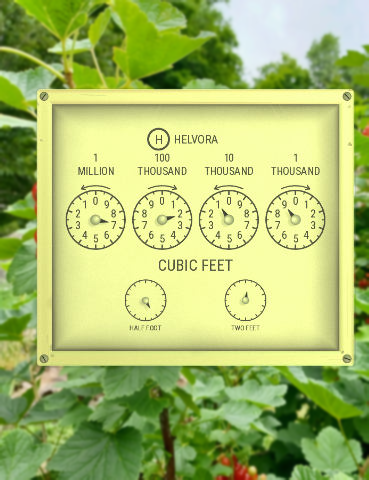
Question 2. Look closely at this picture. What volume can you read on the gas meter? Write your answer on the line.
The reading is 720900 ft³
